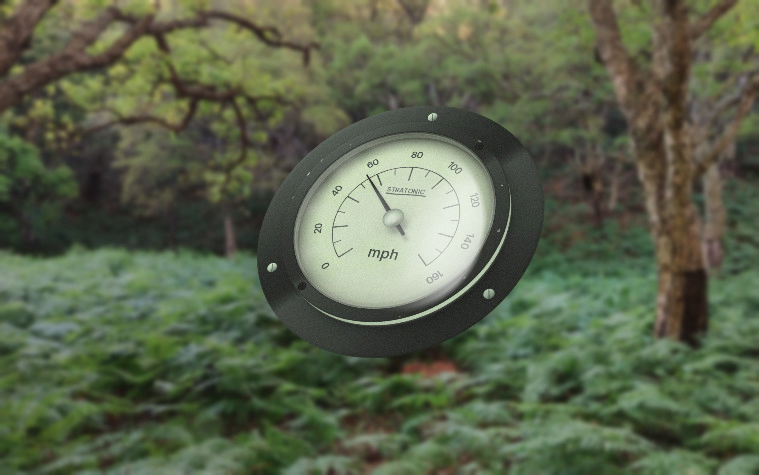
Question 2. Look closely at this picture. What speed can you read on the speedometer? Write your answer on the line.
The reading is 55 mph
